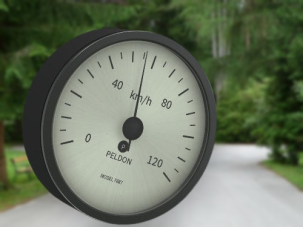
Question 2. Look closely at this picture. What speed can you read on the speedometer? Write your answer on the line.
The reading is 55 km/h
